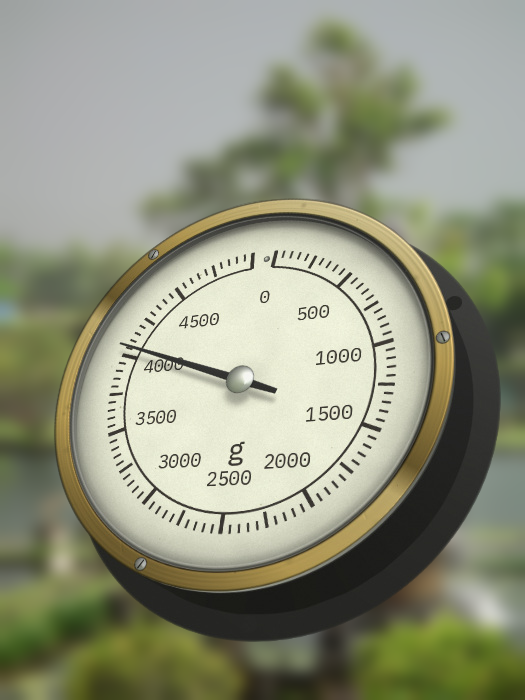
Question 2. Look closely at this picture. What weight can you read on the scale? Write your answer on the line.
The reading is 4050 g
